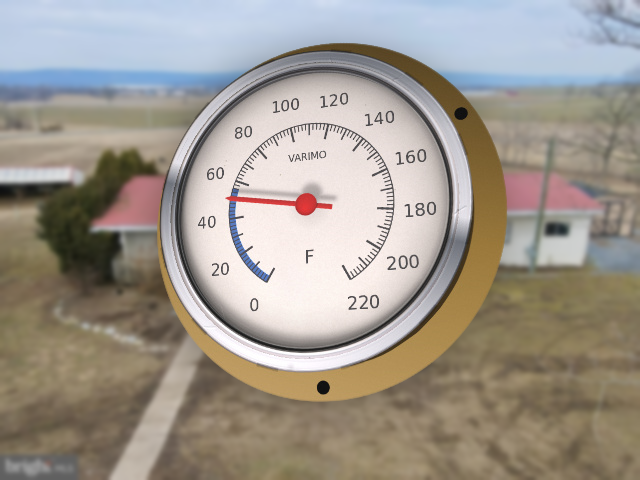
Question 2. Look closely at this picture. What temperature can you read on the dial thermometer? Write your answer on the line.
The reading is 50 °F
